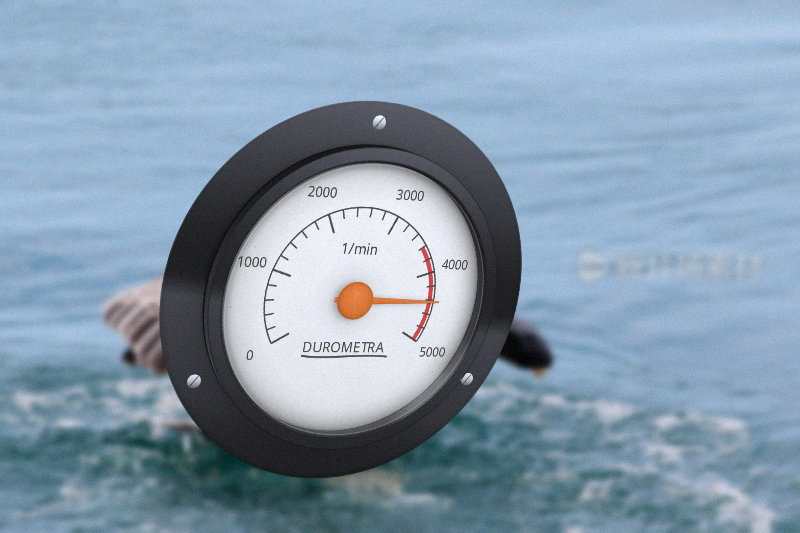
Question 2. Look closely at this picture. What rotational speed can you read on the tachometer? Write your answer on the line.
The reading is 4400 rpm
